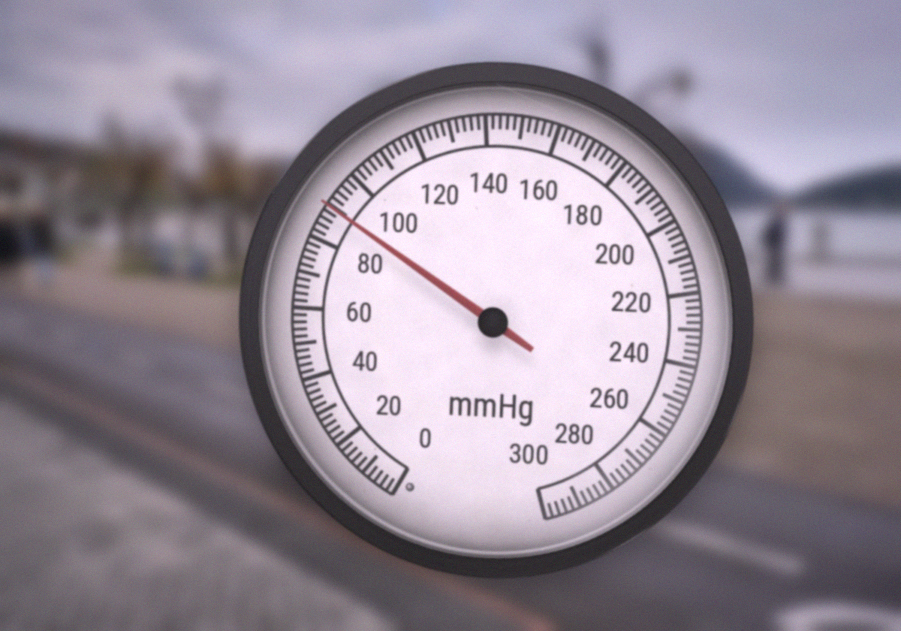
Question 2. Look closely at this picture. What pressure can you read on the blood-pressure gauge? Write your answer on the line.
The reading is 90 mmHg
